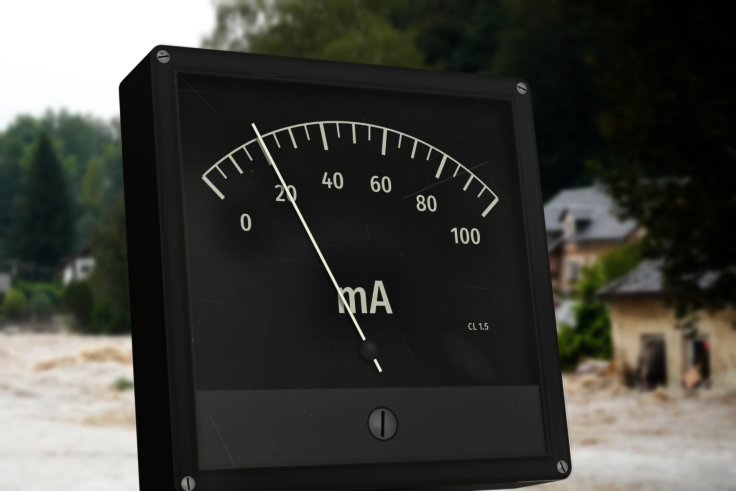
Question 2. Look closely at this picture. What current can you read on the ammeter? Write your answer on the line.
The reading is 20 mA
